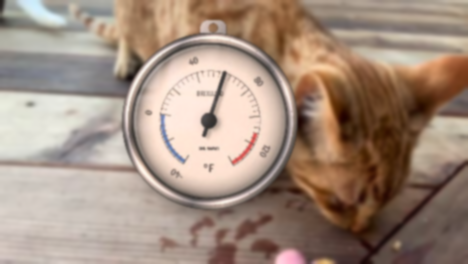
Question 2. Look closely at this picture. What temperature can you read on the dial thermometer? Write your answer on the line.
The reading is 60 °F
